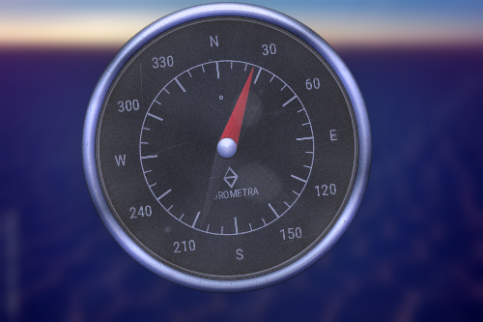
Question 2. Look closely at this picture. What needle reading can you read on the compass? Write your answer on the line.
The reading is 25 °
